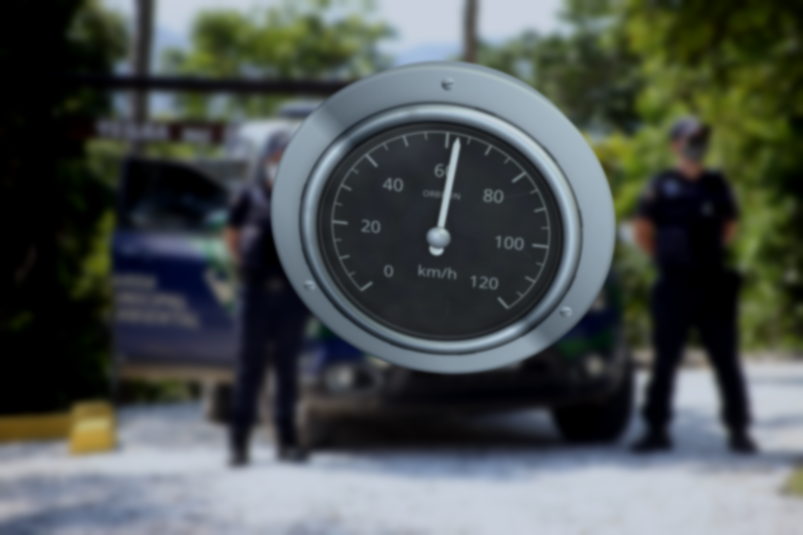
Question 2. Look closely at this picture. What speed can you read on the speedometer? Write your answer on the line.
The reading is 62.5 km/h
